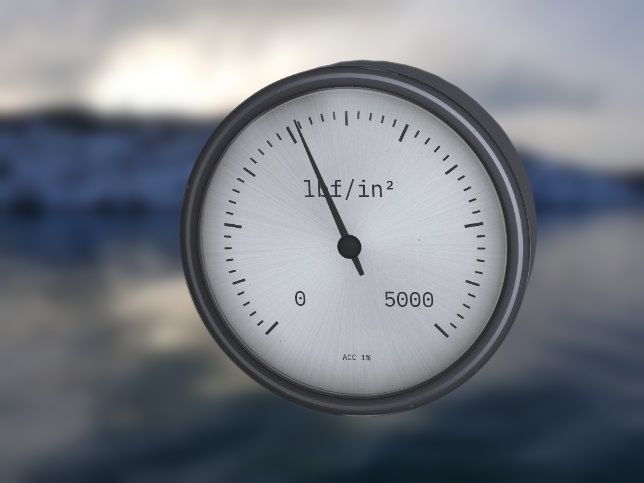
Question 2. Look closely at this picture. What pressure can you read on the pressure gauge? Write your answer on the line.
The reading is 2100 psi
